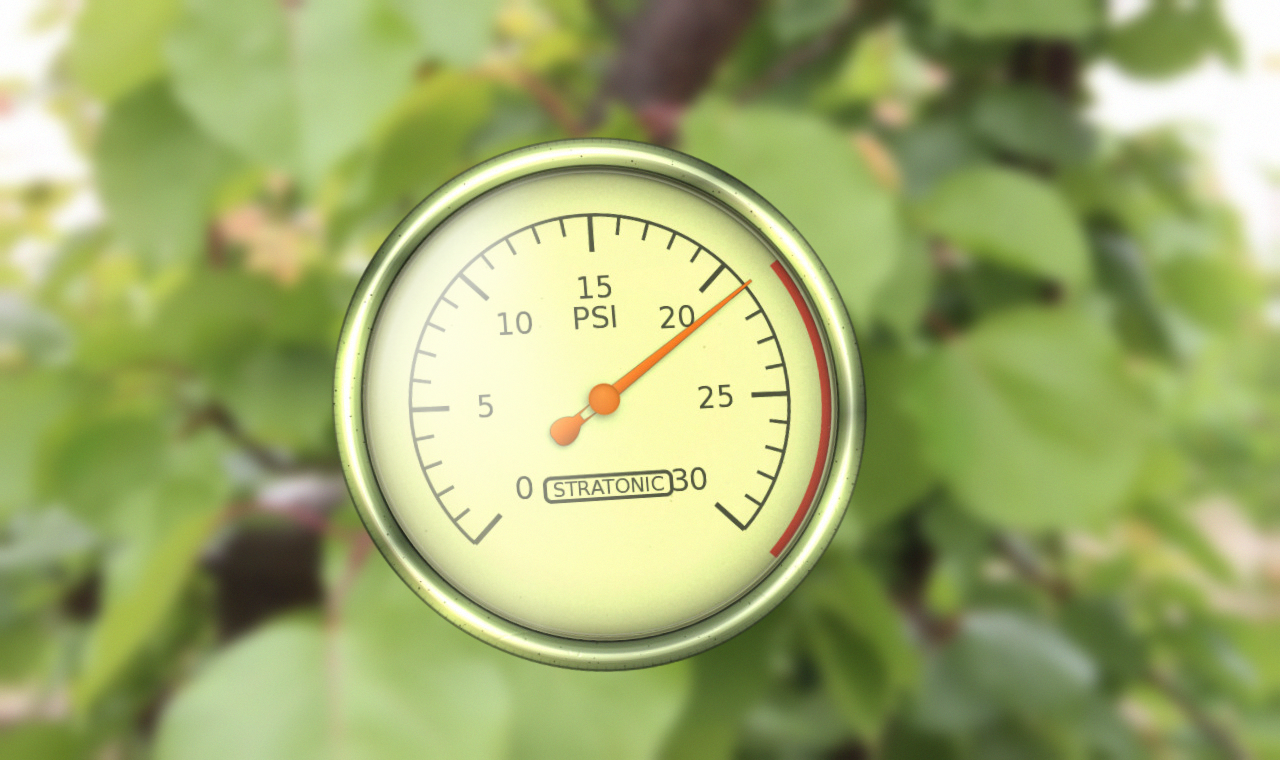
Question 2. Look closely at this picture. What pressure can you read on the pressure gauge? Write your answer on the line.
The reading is 21 psi
